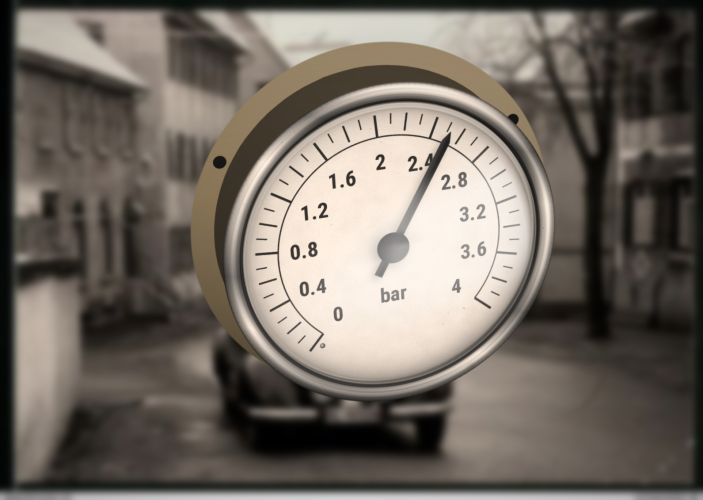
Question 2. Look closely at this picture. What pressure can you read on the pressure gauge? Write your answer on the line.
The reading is 2.5 bar
